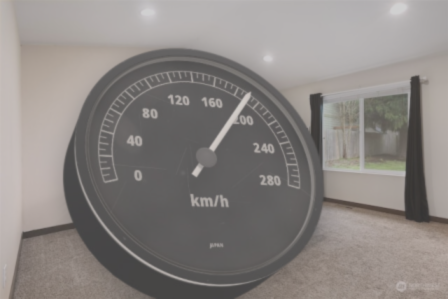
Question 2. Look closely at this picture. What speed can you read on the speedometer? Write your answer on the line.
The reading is 190 km/h
